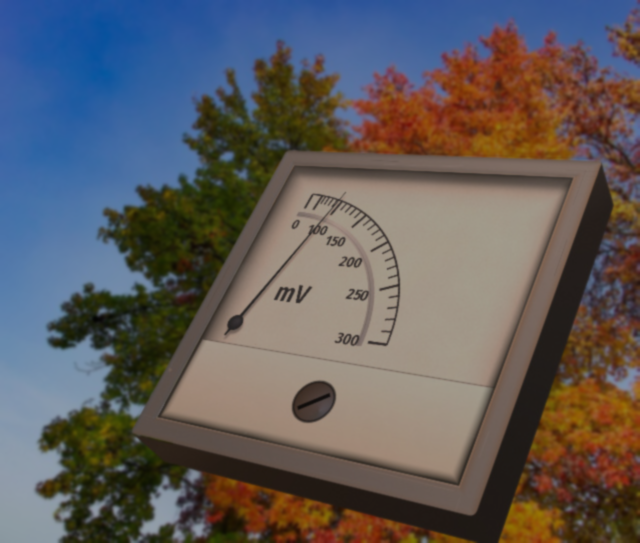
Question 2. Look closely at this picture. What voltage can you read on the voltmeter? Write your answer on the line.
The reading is 100 mV
